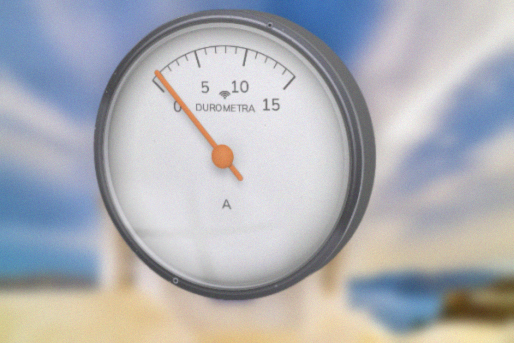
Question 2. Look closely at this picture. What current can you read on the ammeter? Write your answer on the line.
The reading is 1 A
